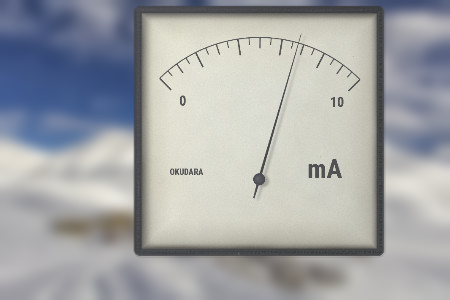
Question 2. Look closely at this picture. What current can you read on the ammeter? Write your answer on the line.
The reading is 6.75 mA
